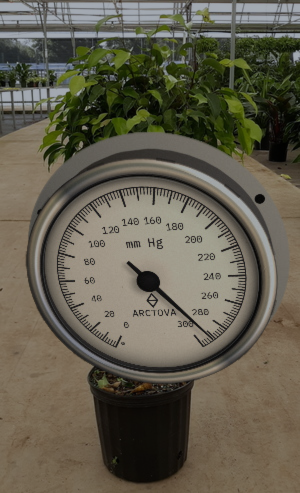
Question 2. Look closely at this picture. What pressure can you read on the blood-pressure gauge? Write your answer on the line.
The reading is 290 mmHg
